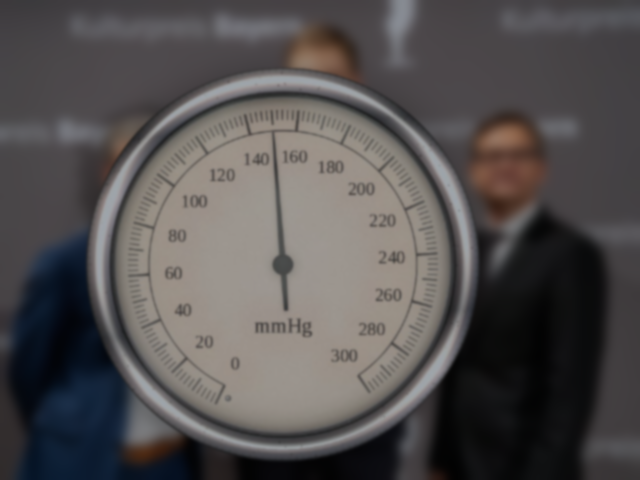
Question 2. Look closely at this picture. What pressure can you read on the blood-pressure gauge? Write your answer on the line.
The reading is 150 mmHg
